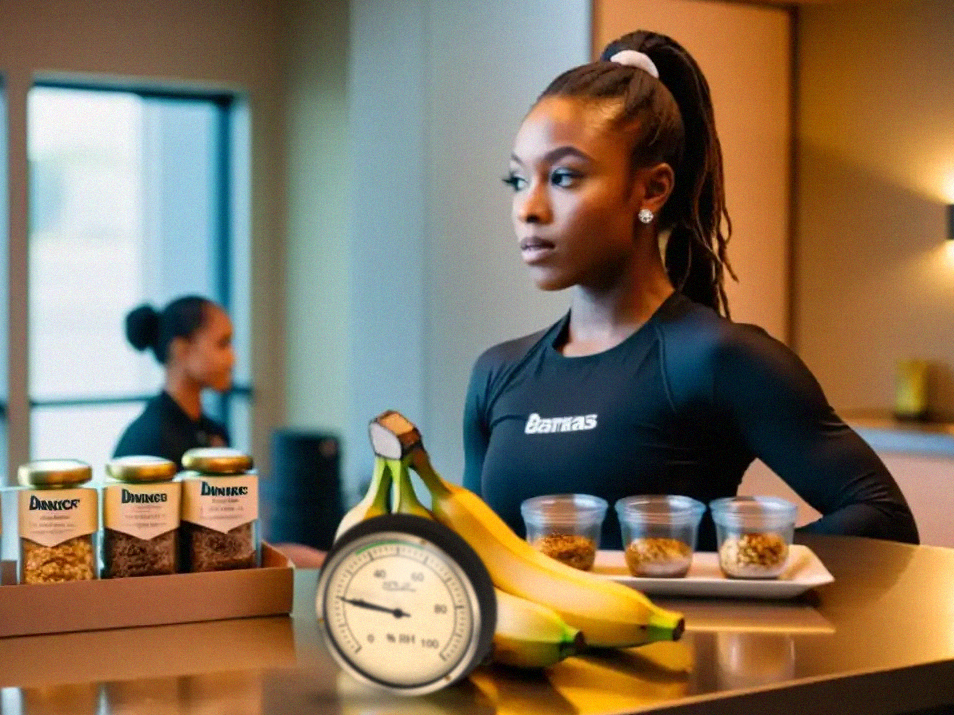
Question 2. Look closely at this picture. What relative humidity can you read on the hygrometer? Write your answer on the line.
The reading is 20 %
